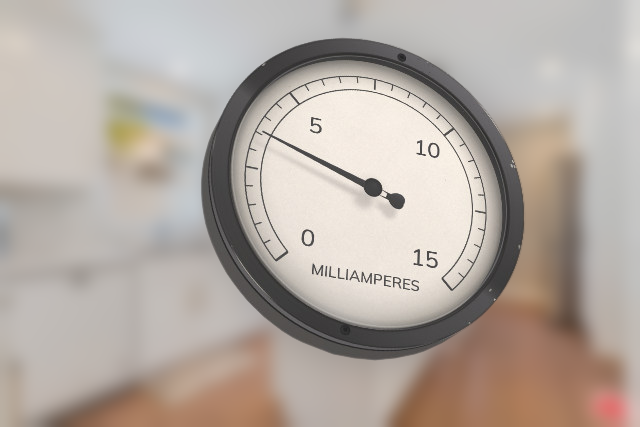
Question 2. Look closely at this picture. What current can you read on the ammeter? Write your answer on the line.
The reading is 3.5 mA
